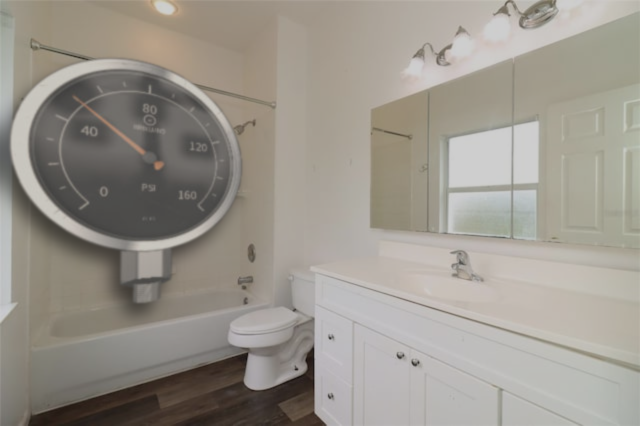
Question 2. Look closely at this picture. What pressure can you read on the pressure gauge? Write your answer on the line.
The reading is 50 psi
